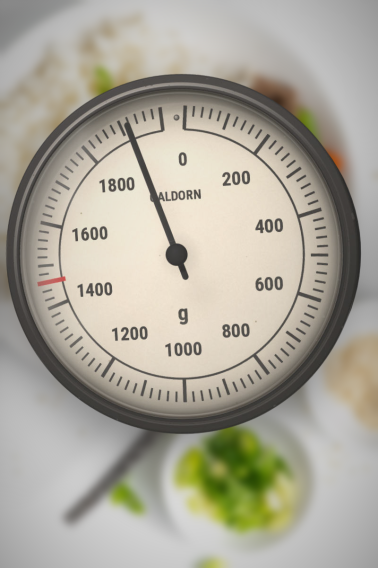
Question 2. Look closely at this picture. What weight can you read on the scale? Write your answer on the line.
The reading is 1920 g
